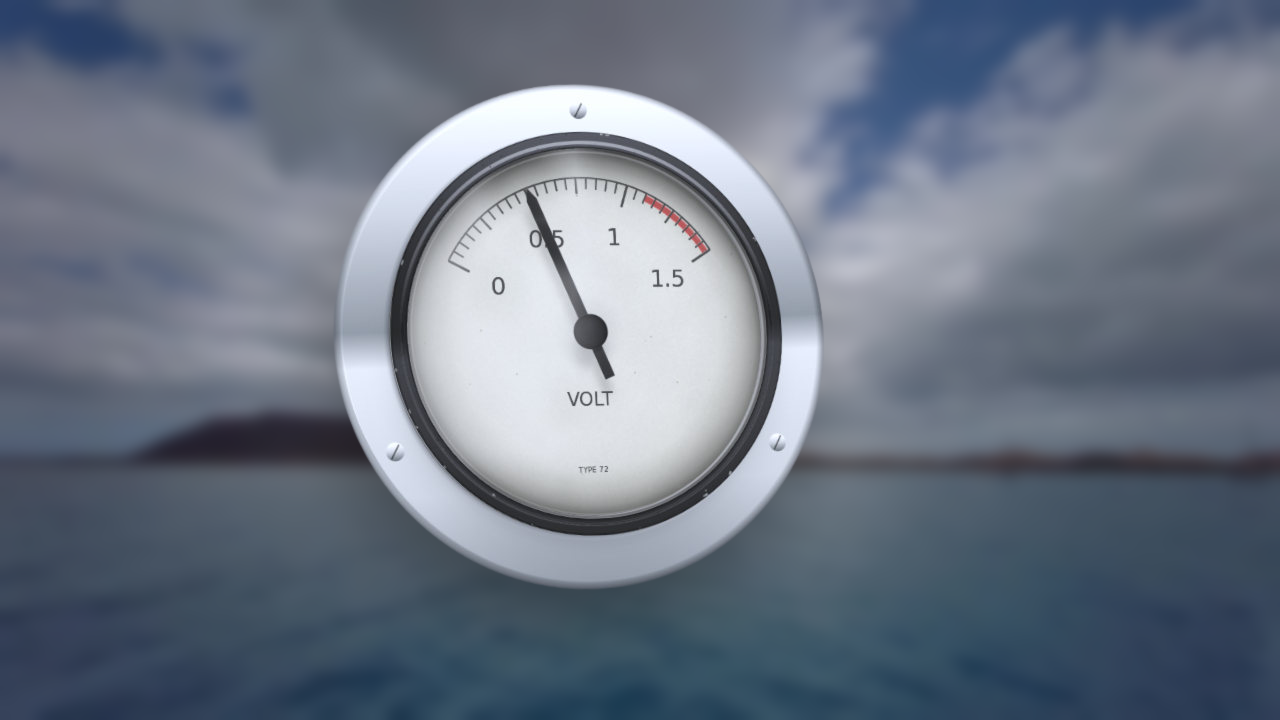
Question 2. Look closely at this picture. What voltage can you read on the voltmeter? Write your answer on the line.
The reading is 0.5 V
